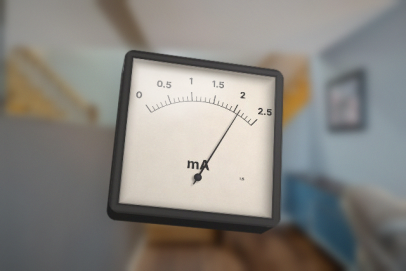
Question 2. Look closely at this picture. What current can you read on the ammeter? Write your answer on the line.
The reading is 2.1 mA
